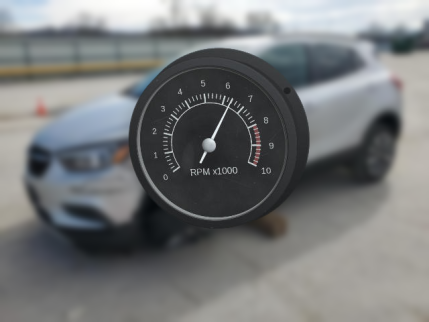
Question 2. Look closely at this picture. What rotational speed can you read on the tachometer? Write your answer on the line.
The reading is 6400 rpm
